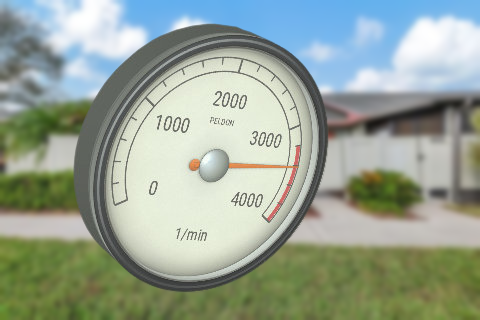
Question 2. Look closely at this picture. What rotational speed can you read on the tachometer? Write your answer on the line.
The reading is 3400 rpm
